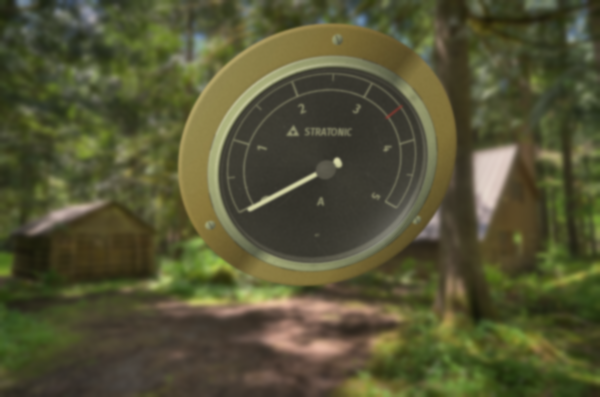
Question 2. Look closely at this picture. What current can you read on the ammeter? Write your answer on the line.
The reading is 0 A
